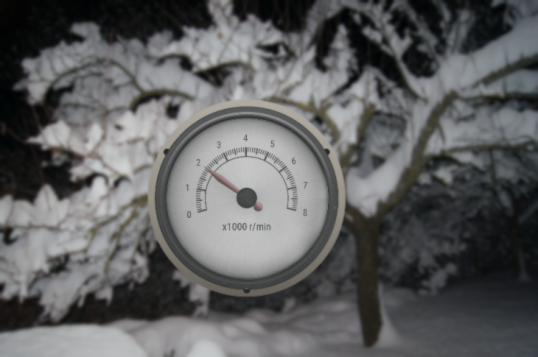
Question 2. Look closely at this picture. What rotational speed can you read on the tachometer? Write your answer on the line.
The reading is 2000 rpm
